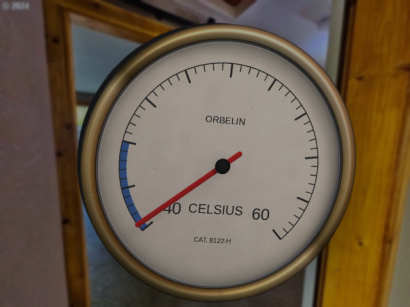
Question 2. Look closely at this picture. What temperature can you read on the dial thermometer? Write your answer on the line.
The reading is -38 °C
